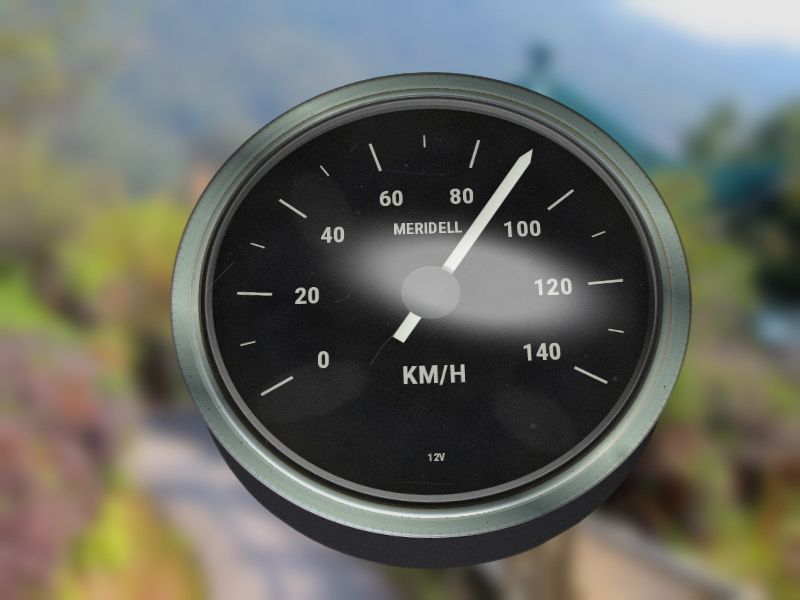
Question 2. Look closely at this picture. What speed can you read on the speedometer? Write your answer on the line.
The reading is 90 km/h
